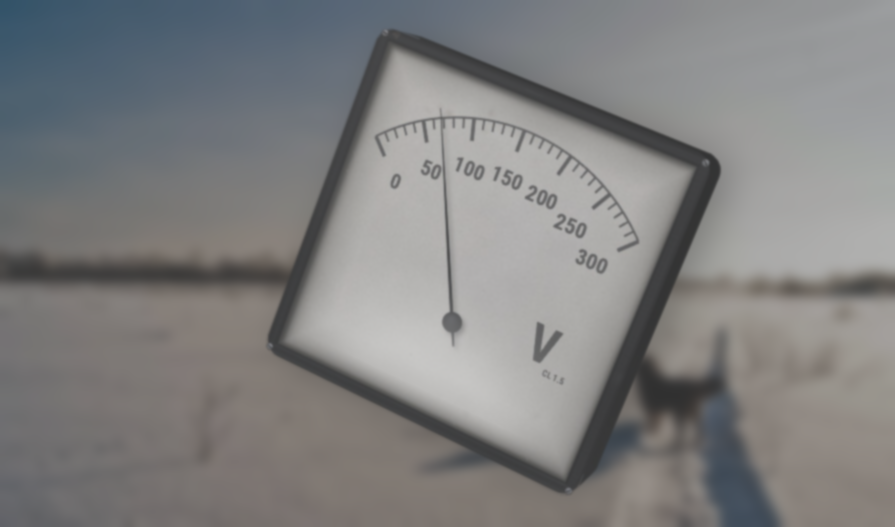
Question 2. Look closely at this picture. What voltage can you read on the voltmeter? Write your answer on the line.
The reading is 70 V
